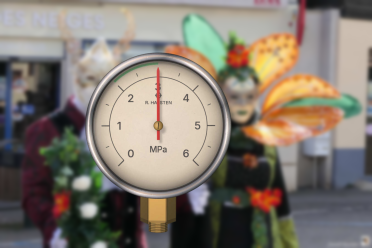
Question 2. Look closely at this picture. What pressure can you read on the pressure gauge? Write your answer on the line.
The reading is 3 MPa
